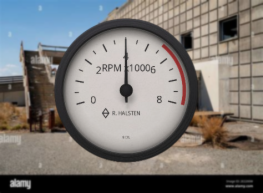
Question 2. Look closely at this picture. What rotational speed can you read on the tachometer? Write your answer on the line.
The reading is 4000 rpm
